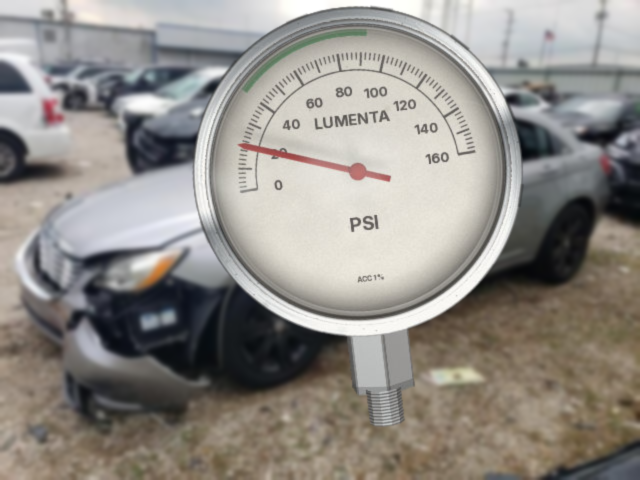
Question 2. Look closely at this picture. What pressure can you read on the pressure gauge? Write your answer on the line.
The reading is 20 psi
